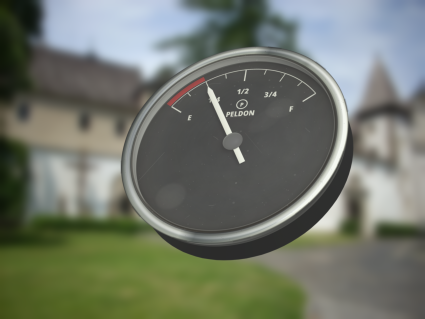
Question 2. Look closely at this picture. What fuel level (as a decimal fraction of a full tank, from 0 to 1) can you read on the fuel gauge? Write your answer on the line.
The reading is 0.25
